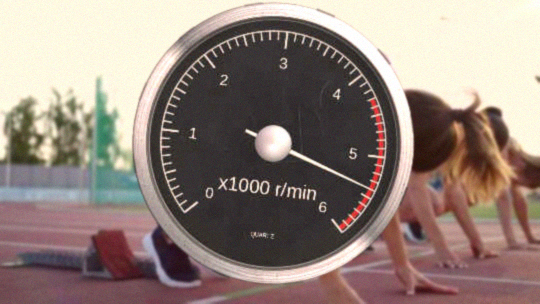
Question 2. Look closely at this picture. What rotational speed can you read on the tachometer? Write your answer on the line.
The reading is 5400 rpm
